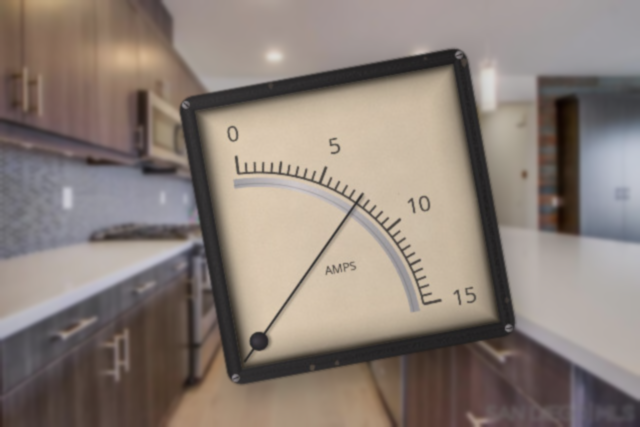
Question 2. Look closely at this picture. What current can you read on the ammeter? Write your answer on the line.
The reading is 7.5 A
